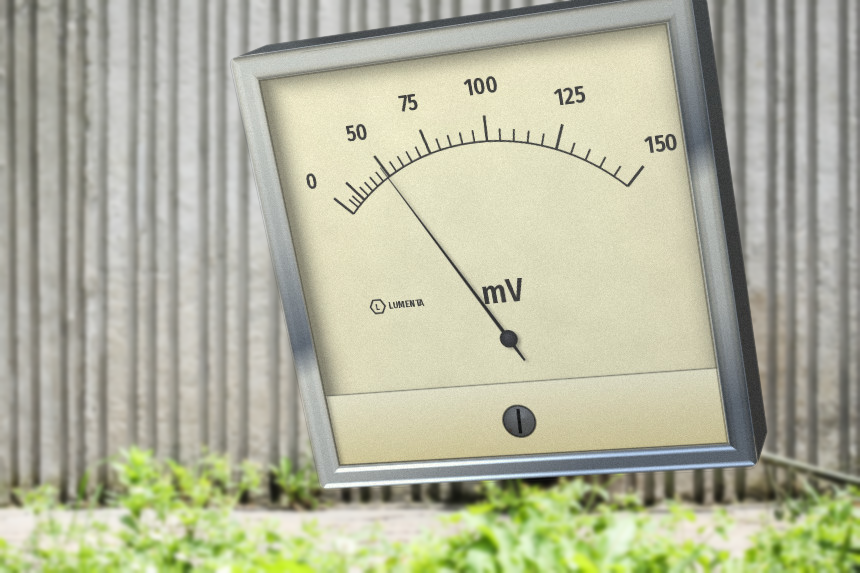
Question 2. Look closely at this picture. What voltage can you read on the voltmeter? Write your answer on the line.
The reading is 50 mV
